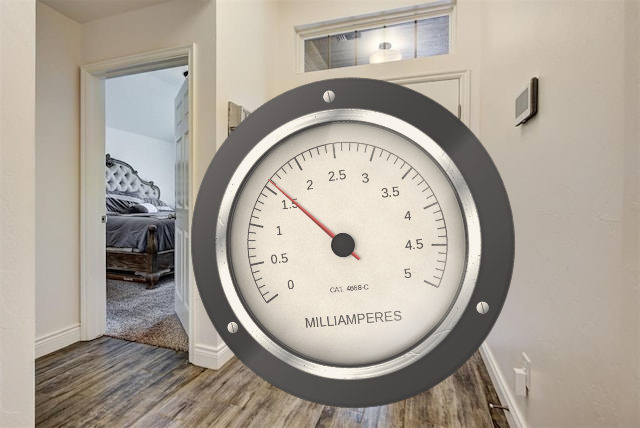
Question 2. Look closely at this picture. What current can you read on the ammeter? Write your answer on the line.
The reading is 1.6 mA
